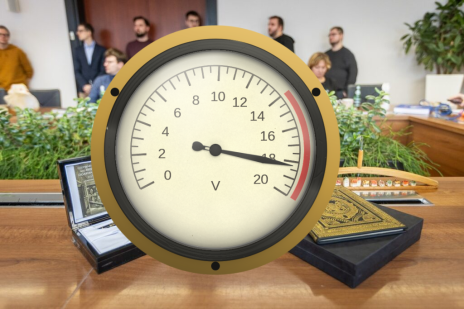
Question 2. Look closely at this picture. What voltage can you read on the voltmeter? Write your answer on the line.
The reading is 18.25 V
